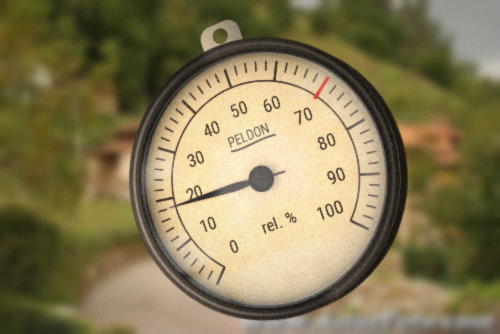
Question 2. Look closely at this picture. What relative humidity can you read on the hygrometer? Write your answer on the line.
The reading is 18 %
